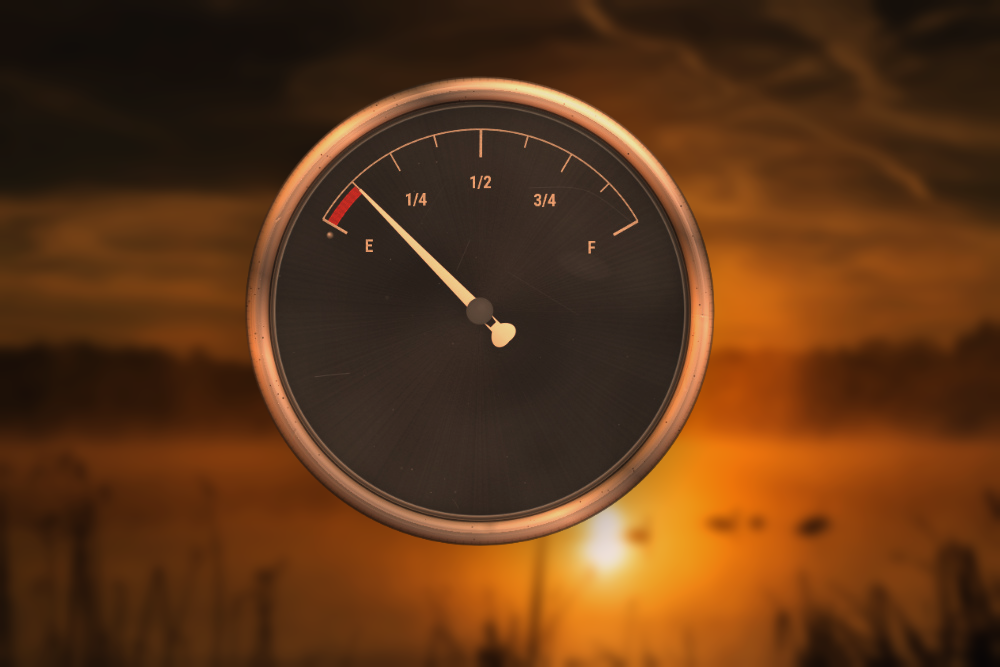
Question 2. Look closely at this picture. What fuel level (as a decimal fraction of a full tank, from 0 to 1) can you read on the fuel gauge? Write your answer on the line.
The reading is 0.125
